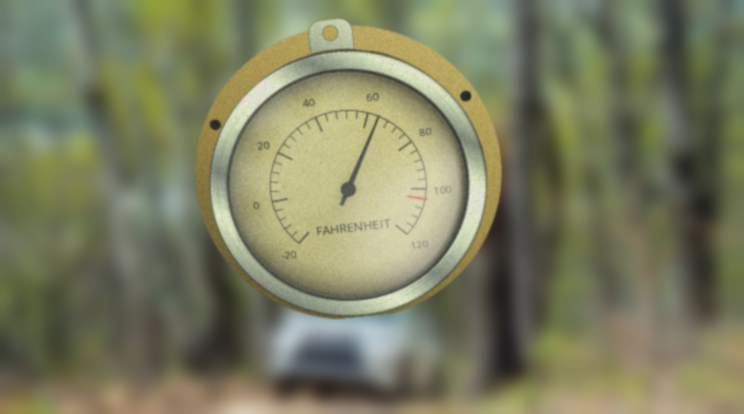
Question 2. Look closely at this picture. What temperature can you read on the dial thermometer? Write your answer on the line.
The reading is 64 °F
